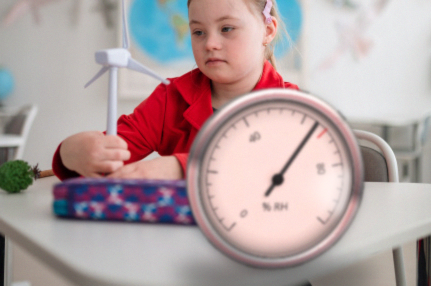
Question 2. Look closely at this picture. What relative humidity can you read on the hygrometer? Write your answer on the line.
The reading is 64 %
